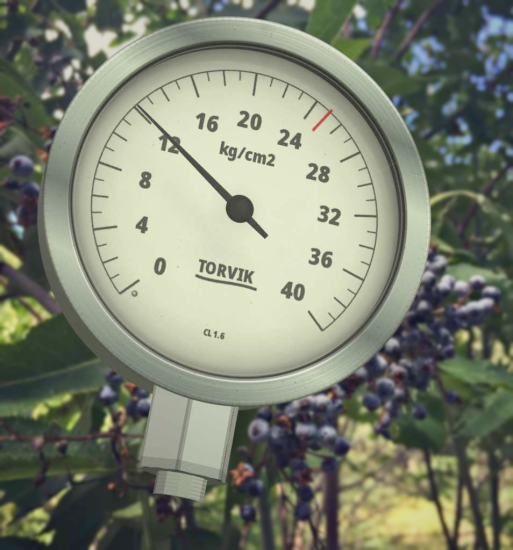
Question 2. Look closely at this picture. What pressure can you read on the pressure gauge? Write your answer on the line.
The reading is 12 kg/cm²
